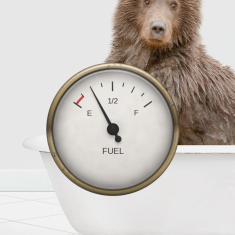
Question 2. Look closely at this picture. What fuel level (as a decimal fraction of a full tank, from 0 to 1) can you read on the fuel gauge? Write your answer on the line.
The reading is 0.25
